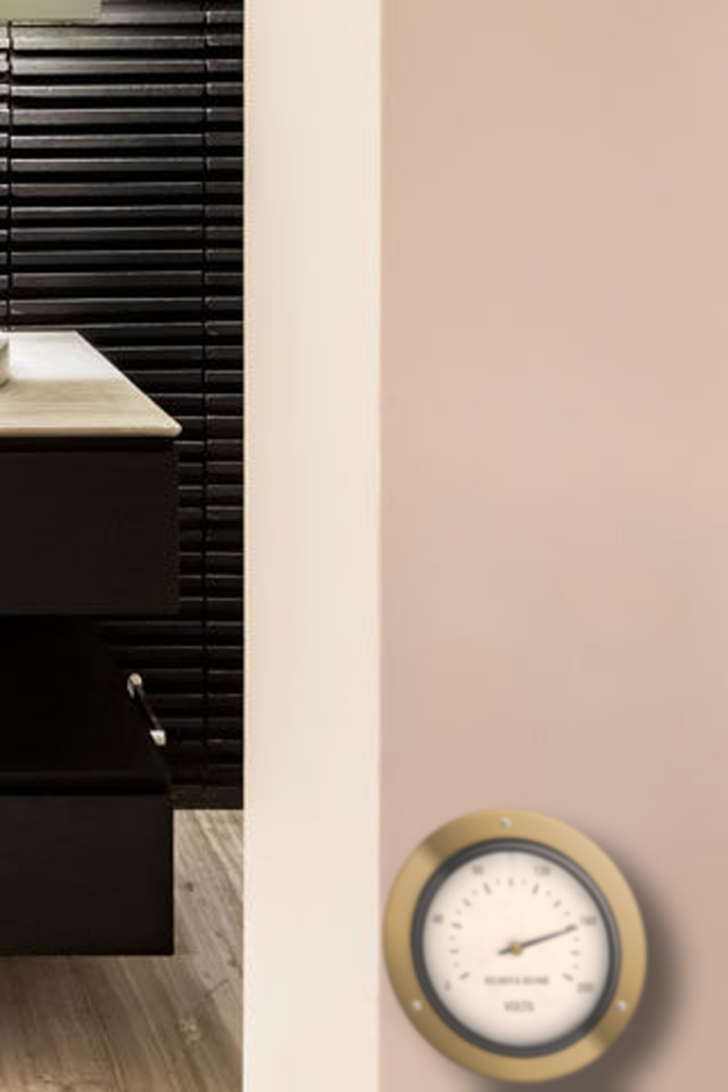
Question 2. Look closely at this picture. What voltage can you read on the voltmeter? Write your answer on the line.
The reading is 160 V
